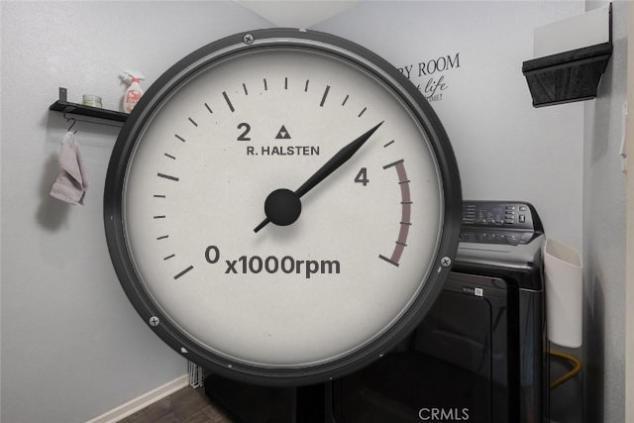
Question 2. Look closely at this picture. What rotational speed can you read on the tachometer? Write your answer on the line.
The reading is 3600 rpm
